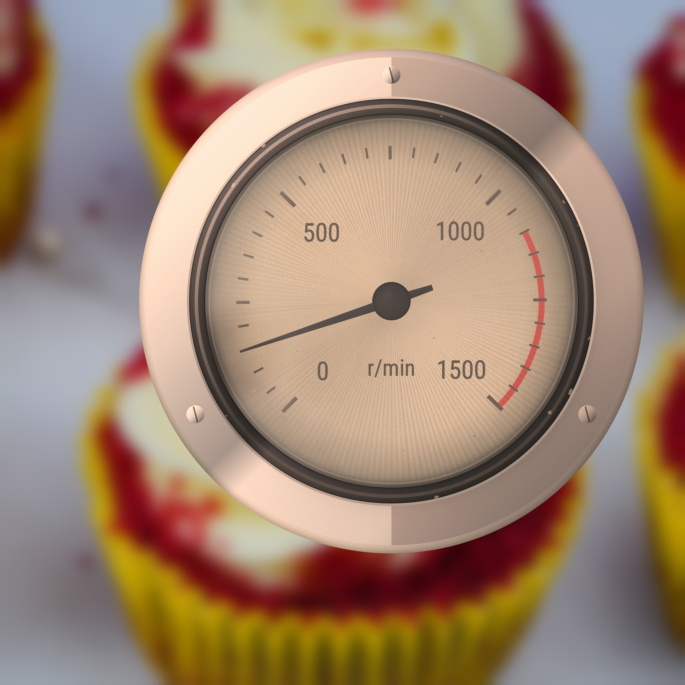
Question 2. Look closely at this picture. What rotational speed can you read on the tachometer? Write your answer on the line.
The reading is 150 rpm
